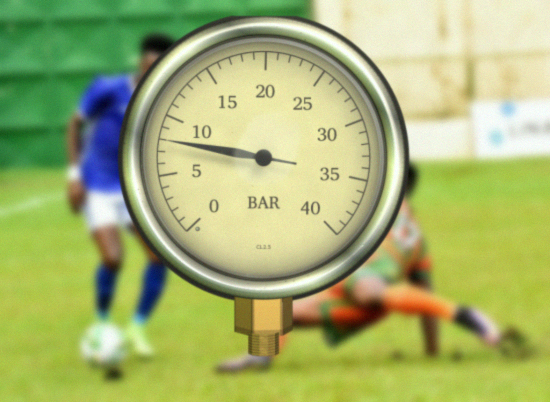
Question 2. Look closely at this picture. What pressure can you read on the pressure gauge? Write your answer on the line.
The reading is 8 bar
